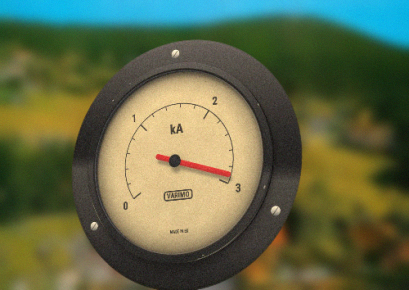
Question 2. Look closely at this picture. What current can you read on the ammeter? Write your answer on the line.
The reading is 2.9 kA
